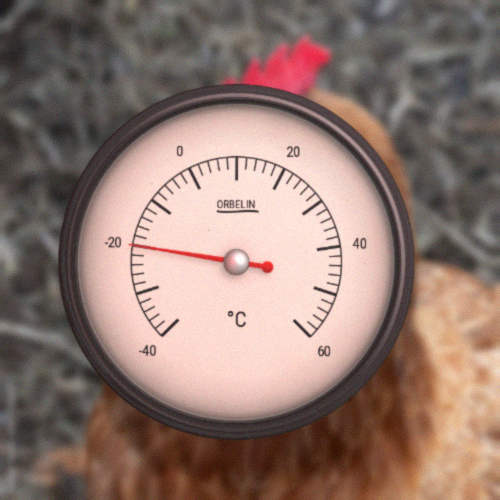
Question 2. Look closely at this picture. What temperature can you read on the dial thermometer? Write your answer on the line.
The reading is -20 °C
